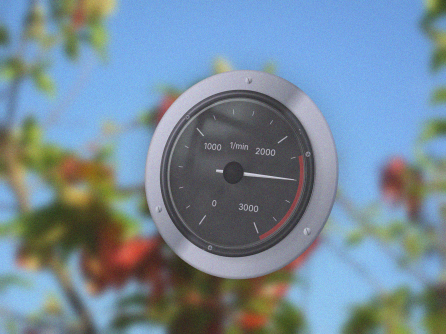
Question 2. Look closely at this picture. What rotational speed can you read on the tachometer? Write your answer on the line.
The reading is 2400 rpm
